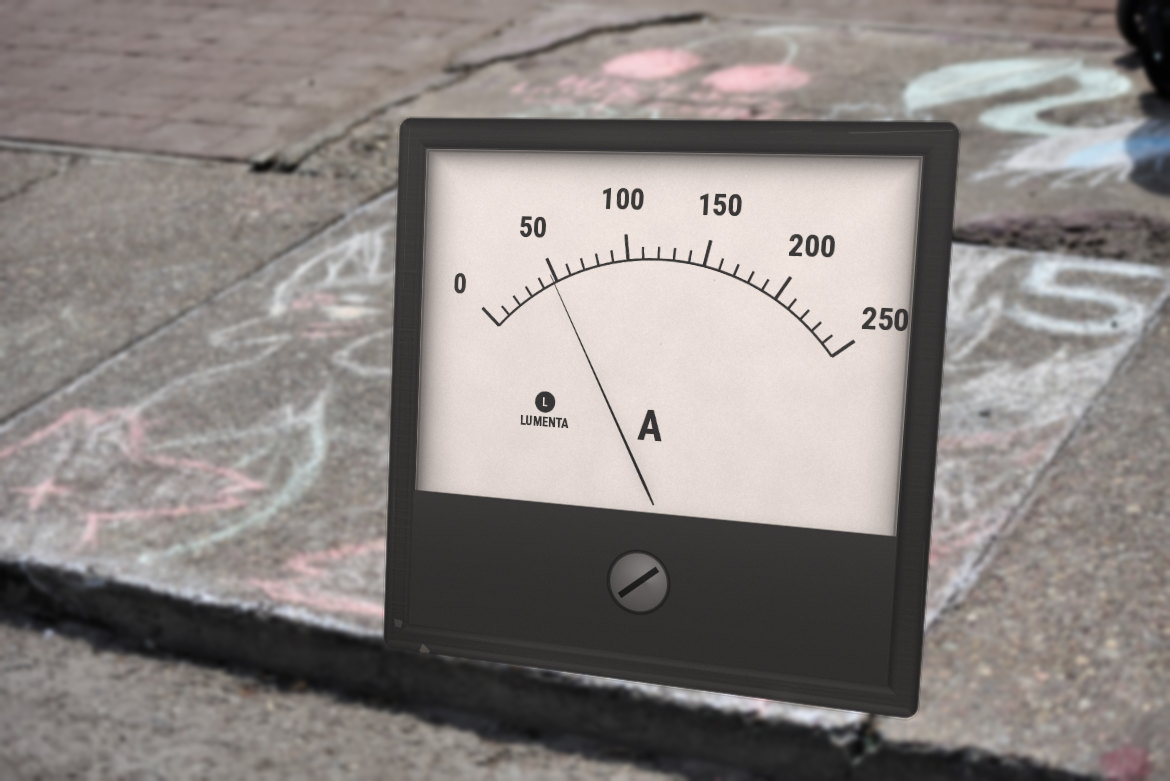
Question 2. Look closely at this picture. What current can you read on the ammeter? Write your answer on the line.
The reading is 50 A
